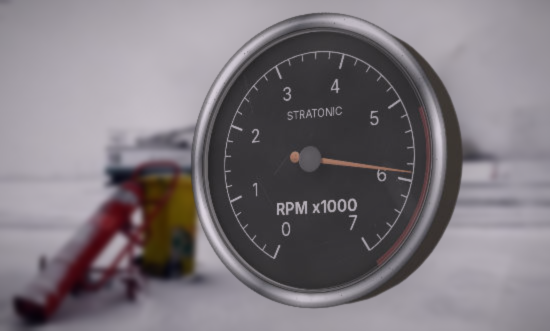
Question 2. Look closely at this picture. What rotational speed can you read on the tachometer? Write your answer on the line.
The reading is 5900 rpm
